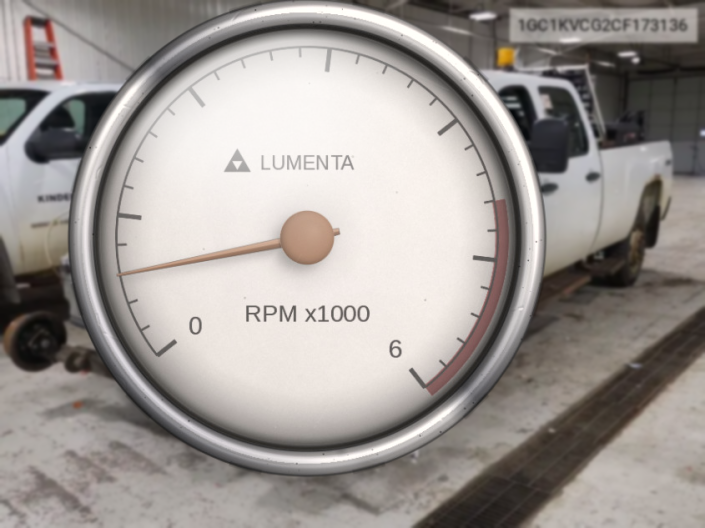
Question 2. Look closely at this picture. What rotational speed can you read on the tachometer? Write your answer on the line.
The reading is 600 rpm
